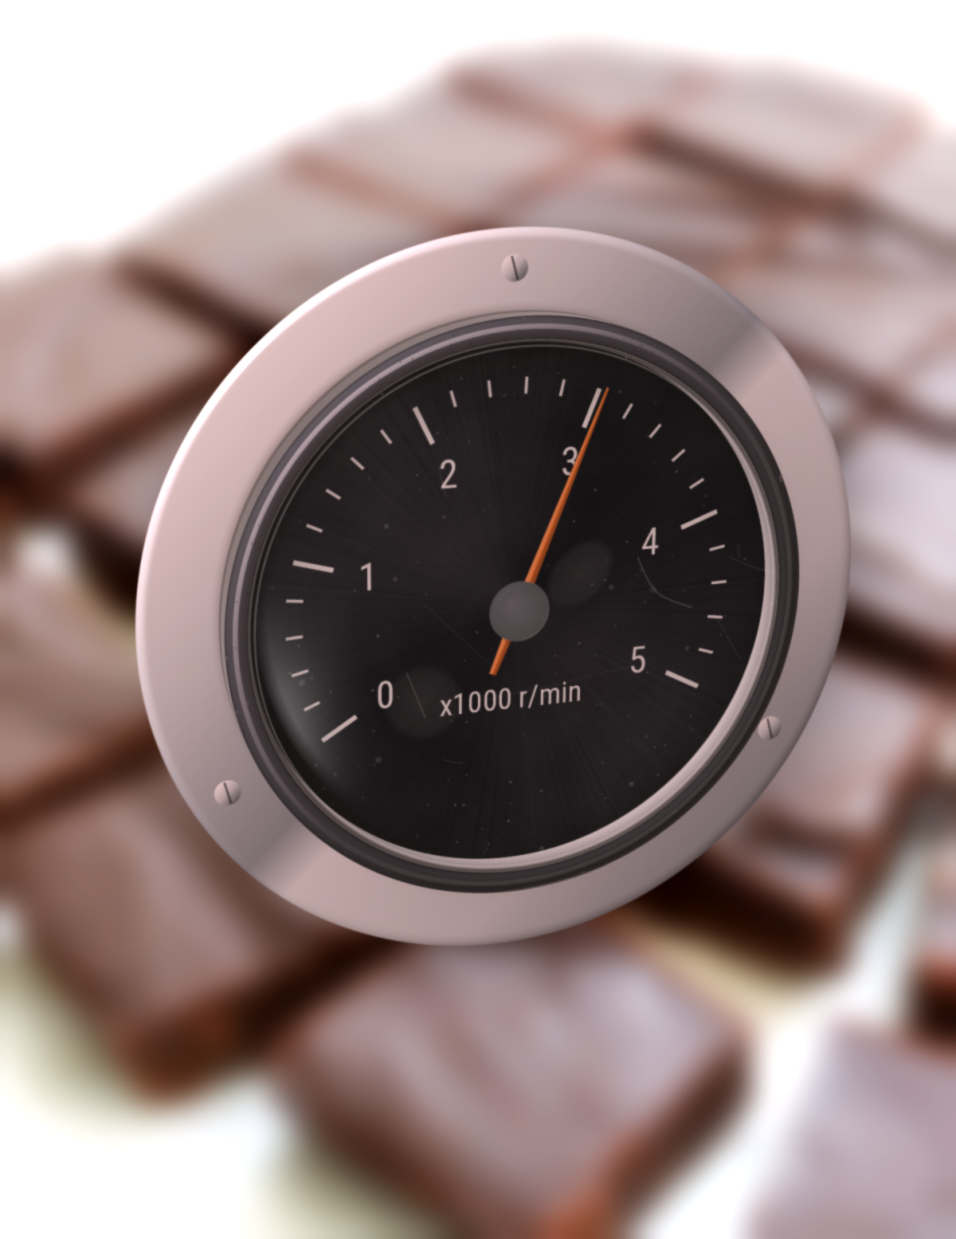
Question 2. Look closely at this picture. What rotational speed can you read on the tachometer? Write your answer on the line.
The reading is 3000 rpm
